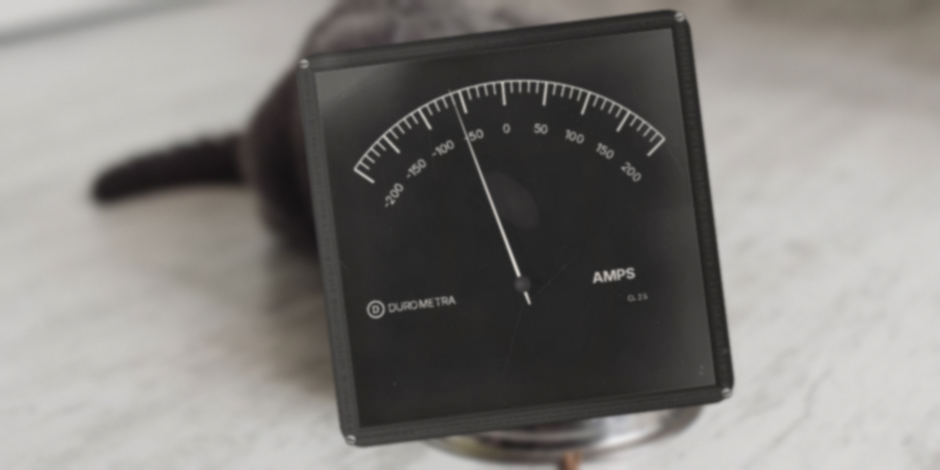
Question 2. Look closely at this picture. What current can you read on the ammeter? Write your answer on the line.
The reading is -60 A
